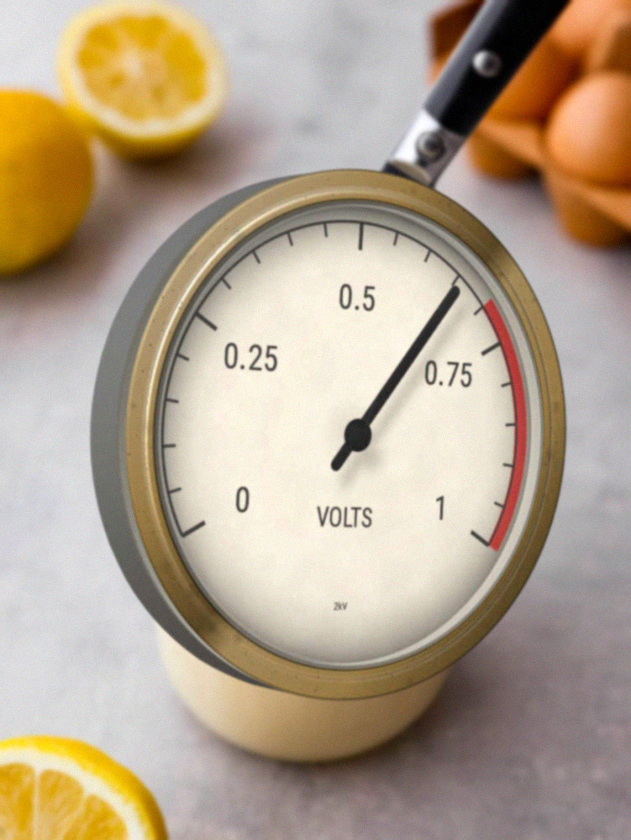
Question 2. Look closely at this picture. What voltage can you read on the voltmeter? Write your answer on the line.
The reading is 0.65 V
